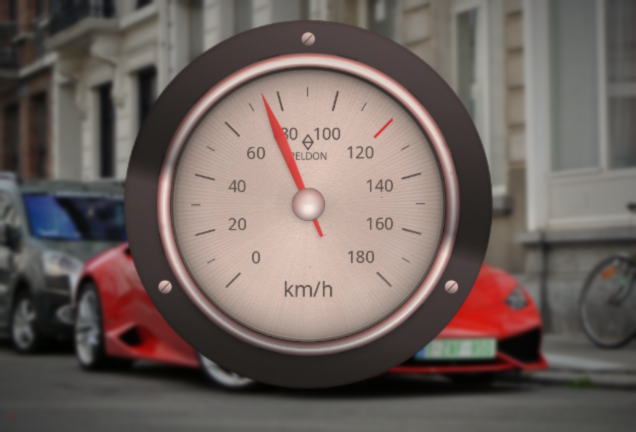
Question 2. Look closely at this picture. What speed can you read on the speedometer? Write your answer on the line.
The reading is 75 km/h
